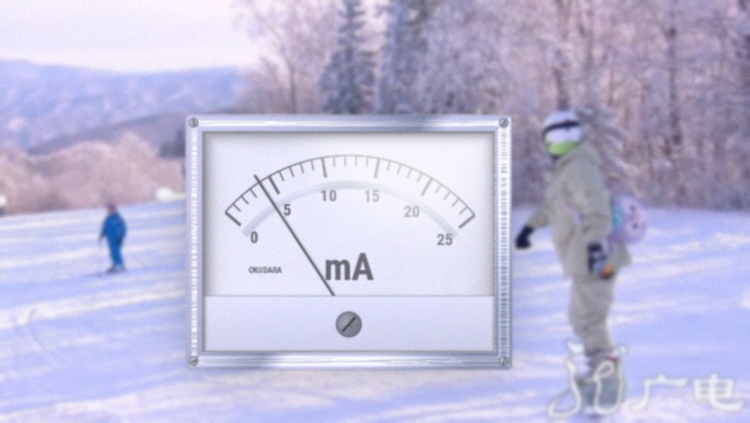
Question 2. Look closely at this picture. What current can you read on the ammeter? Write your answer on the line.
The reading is 4 mA
